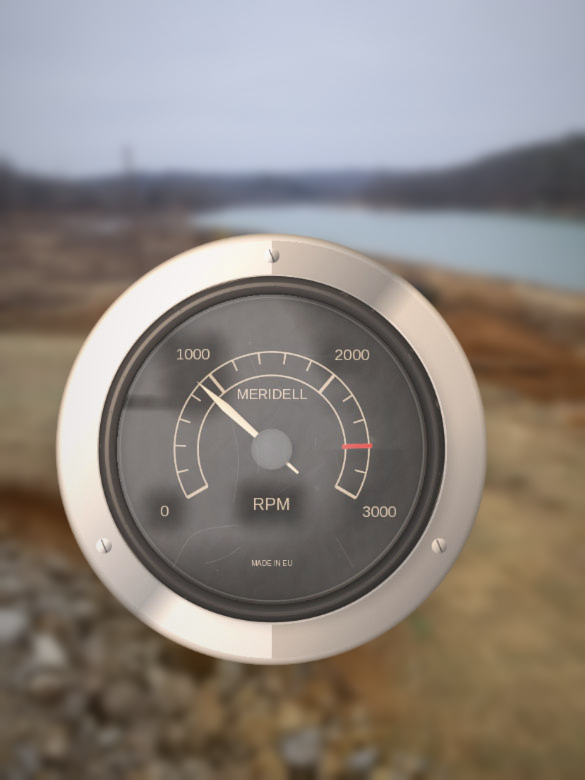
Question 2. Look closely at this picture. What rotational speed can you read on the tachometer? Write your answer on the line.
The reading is 900 rpm
